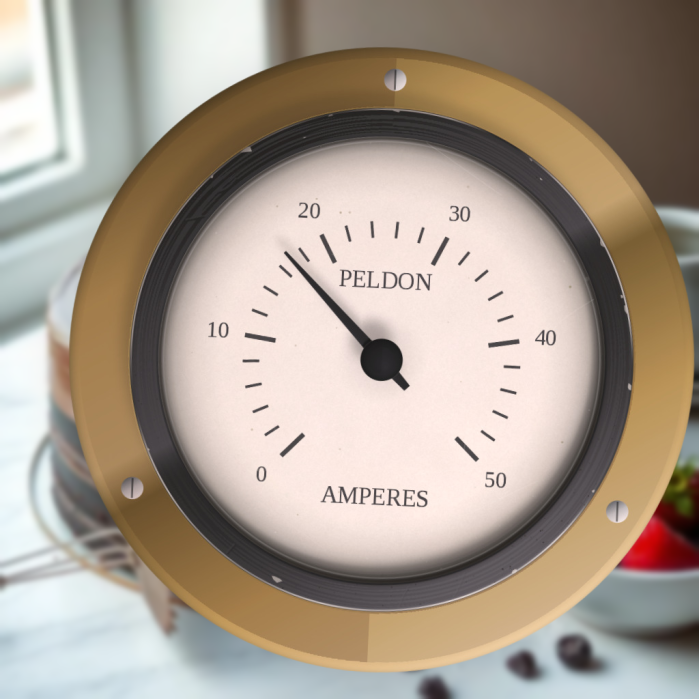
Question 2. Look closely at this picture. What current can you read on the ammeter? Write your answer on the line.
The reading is 17 A
